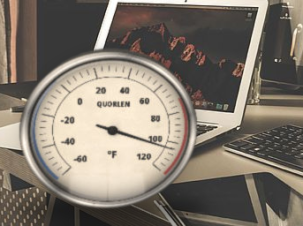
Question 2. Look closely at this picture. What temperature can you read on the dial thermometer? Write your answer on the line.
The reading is 104 °F
